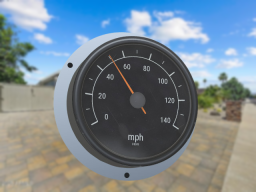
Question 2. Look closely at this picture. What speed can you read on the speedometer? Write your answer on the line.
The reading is 50 mph
